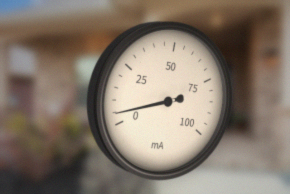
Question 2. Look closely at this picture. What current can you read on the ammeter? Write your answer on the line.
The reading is 5 mA
